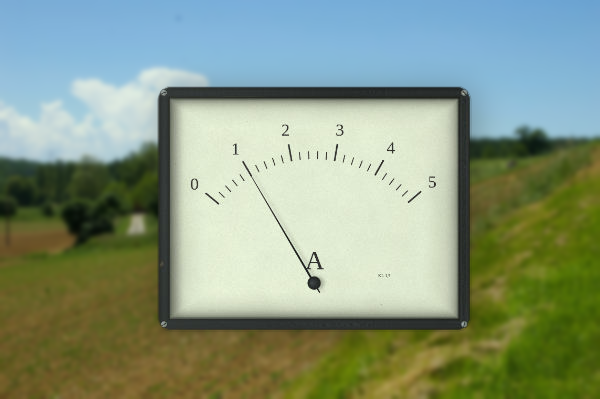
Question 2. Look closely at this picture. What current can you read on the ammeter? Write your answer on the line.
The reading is 1 A
